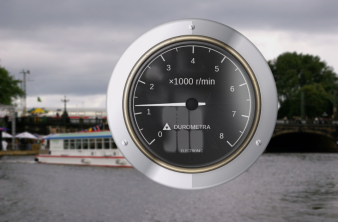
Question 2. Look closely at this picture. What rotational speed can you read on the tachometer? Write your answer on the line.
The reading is 1250 rpm
